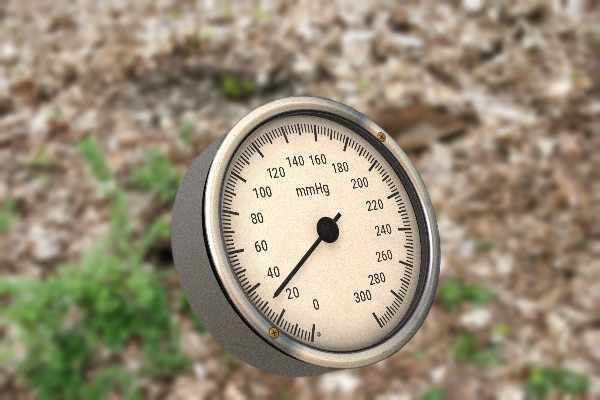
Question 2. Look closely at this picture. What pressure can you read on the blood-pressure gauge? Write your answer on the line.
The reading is 30 mmHg
